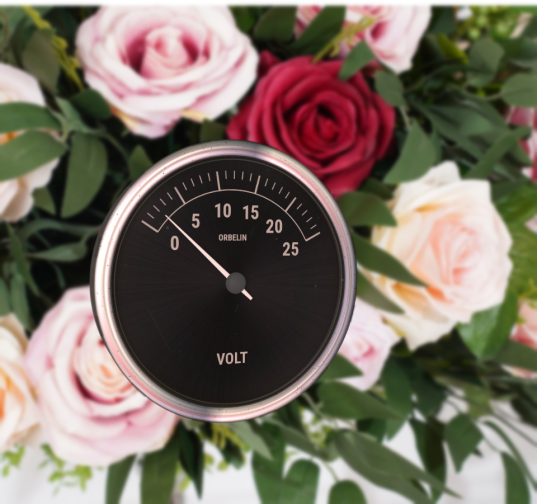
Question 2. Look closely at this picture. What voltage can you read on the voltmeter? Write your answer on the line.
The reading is 2 V
